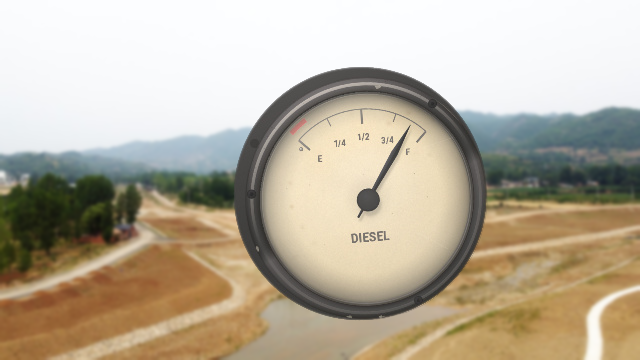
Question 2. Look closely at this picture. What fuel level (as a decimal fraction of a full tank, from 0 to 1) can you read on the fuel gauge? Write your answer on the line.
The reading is 0.875
